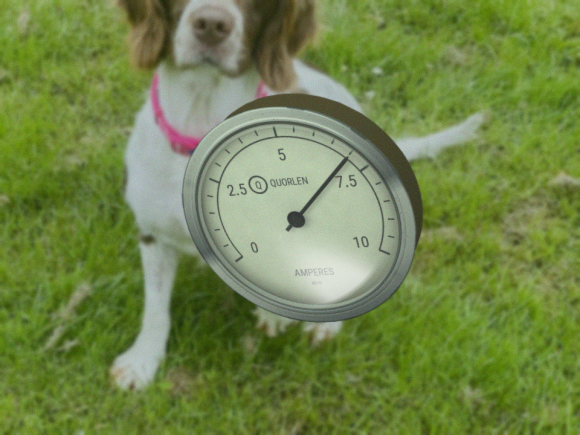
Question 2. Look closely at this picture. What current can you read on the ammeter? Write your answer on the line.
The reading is 7 A
